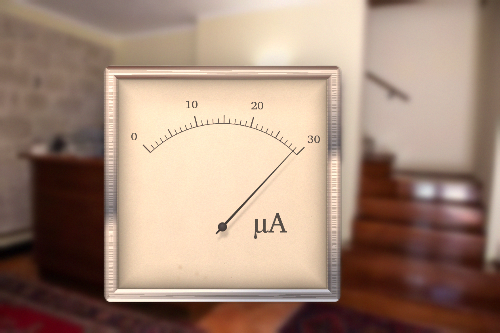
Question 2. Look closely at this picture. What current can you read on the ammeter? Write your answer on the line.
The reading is 29 µA
